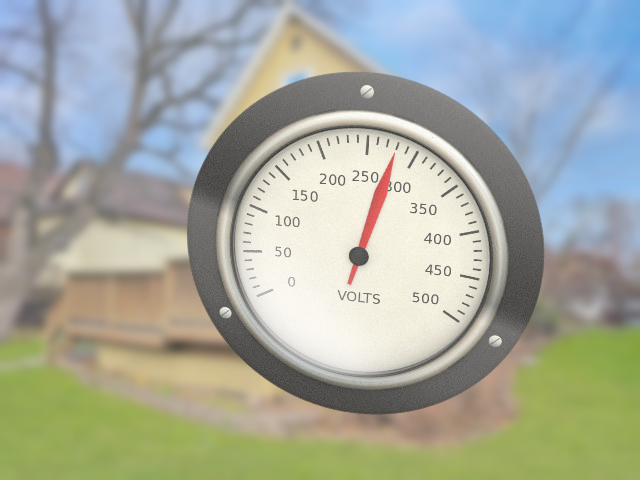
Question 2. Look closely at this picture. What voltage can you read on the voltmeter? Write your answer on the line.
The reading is 280 V
